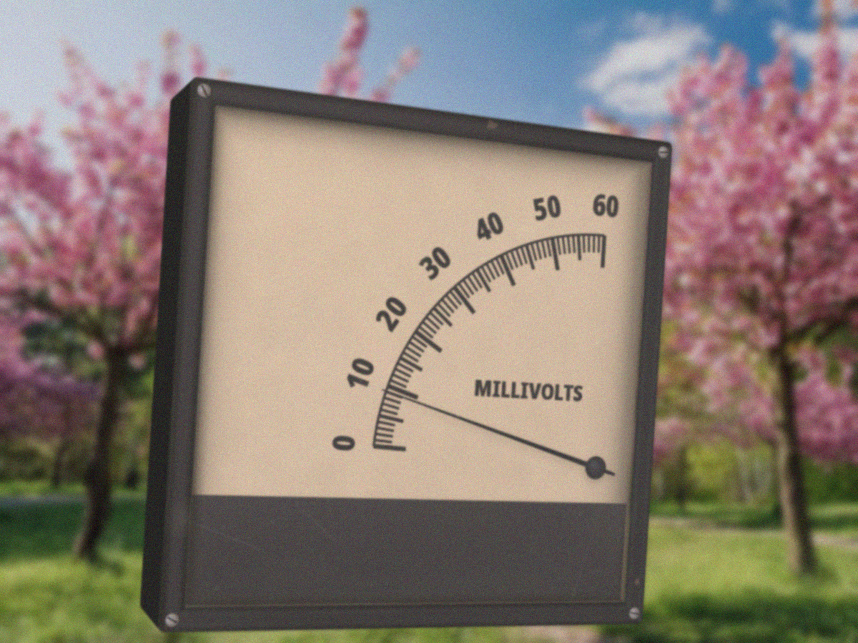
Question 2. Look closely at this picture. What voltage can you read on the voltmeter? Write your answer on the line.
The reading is 9 mV
